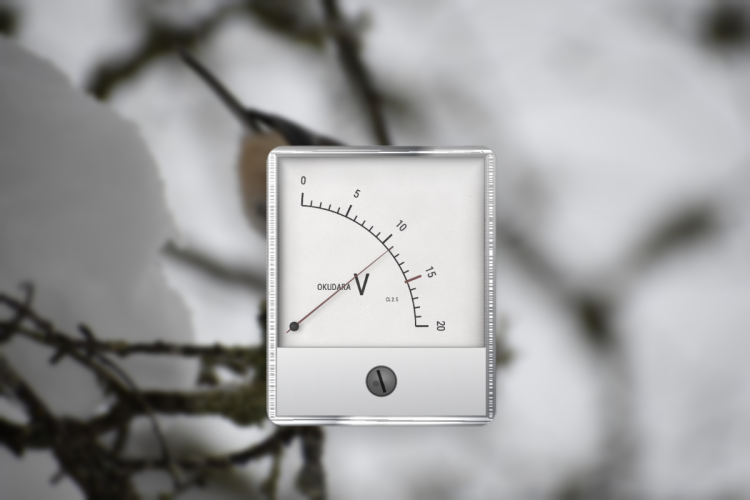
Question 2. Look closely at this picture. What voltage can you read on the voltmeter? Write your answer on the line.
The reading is 11 V
